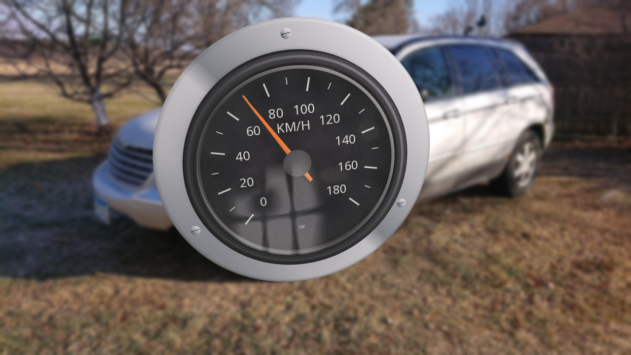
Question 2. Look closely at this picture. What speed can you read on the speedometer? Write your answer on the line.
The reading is 70 km/h
